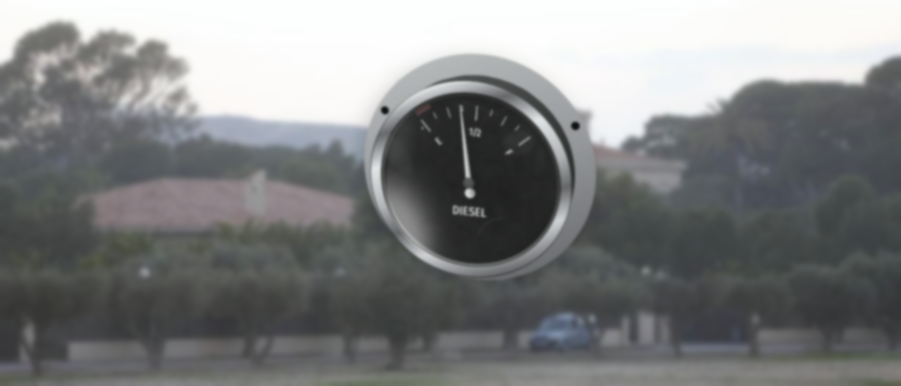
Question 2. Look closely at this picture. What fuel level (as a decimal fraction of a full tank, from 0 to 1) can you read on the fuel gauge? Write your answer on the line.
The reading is 0.375
